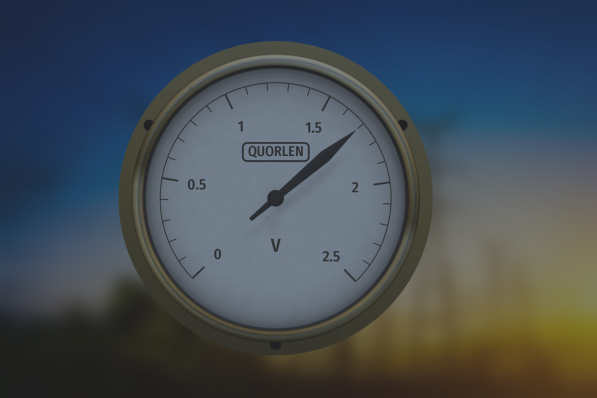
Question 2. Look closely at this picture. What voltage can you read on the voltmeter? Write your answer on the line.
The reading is 1.7 V
